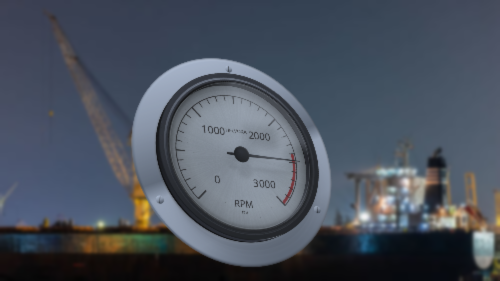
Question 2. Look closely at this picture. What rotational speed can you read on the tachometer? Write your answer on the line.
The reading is 2500 rpm
